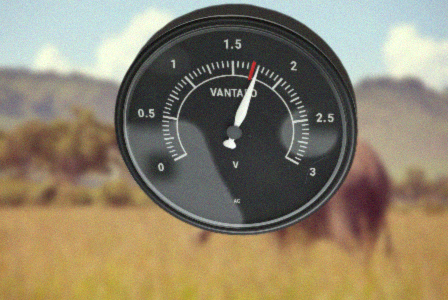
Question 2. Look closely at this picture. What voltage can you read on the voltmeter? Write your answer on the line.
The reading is 1.75 V
